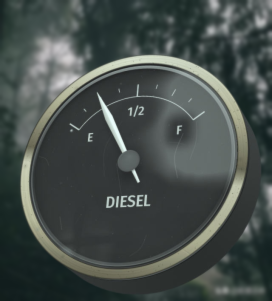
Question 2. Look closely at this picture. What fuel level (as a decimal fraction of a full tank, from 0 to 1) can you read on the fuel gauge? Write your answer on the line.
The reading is 0.25
